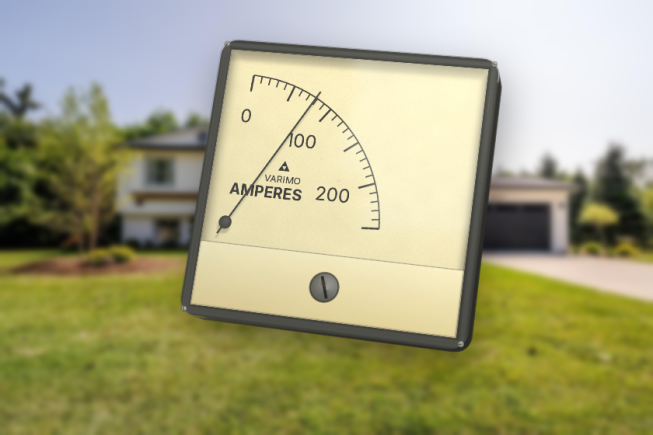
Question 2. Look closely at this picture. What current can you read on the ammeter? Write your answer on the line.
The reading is 80 A
